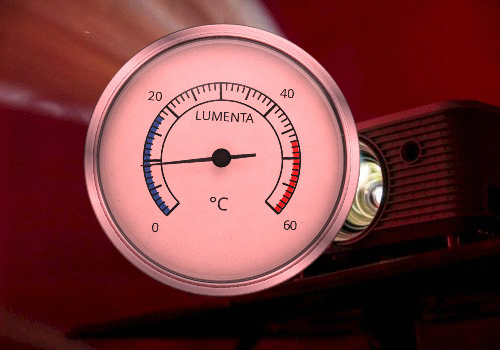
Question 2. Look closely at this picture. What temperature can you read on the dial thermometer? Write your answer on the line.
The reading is 9 °C
